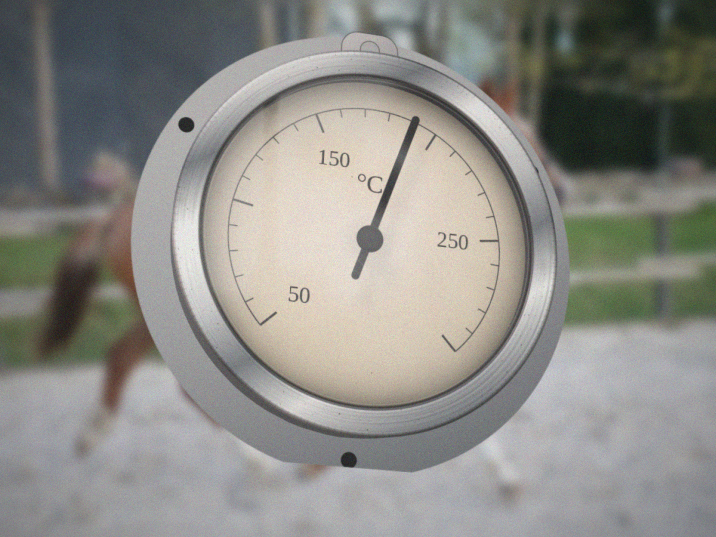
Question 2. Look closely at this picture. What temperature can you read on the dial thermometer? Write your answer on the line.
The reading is 190 °C
